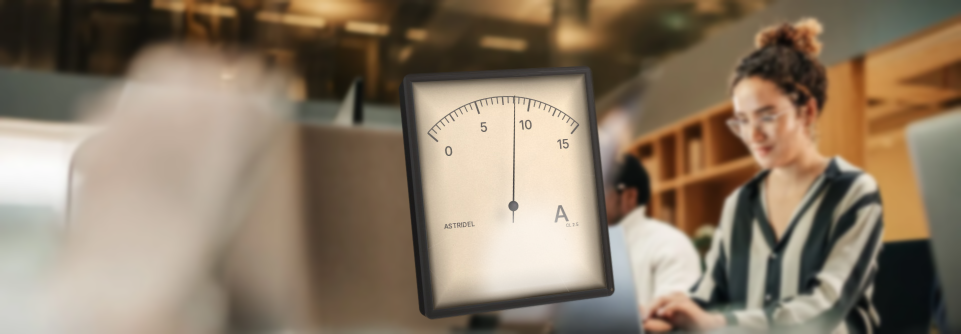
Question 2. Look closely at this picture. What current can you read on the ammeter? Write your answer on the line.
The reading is 8.5 A
